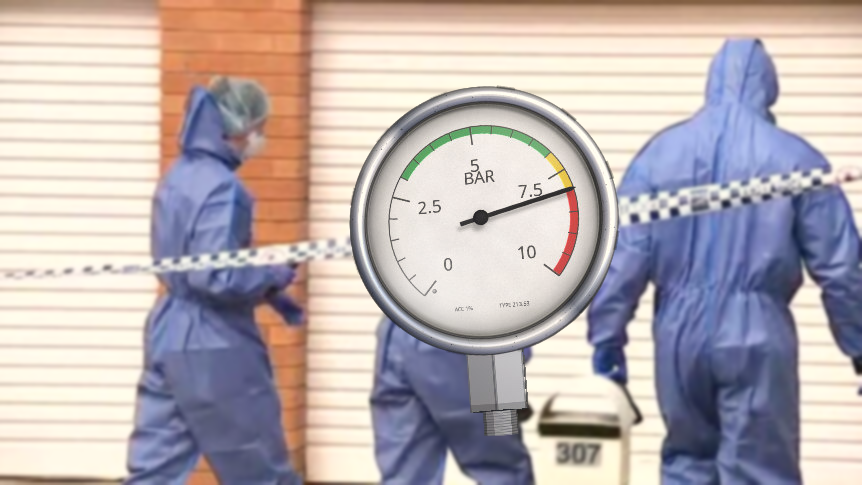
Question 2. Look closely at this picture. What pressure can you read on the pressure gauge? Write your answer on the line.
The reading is 8 bar
